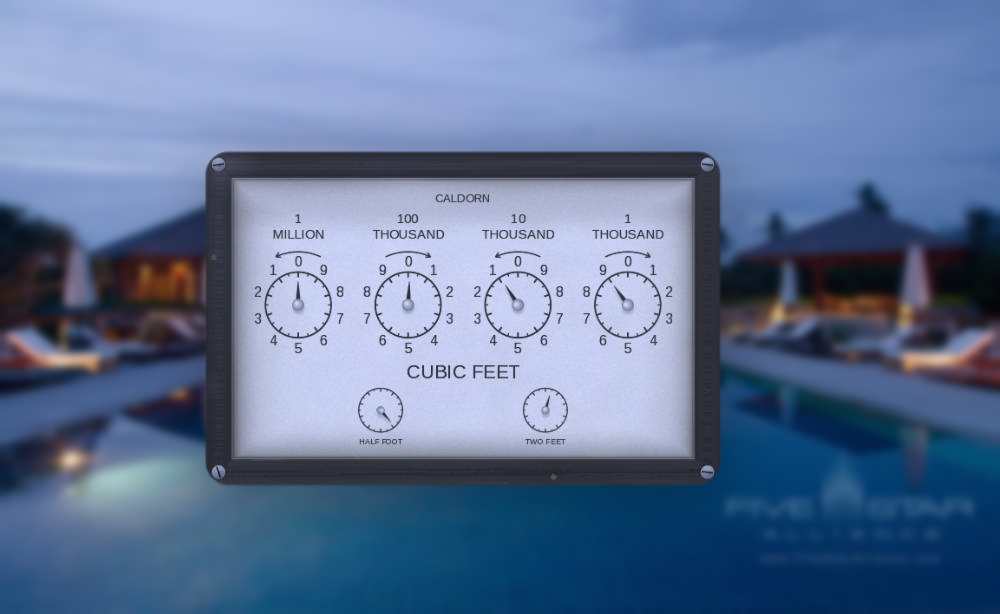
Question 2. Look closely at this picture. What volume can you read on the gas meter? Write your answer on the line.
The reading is 900 ft³
